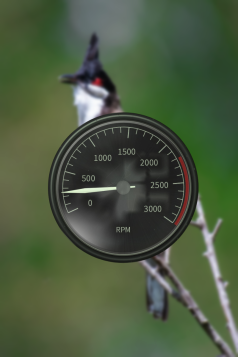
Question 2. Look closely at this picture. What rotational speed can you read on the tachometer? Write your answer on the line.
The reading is 250 rpm
